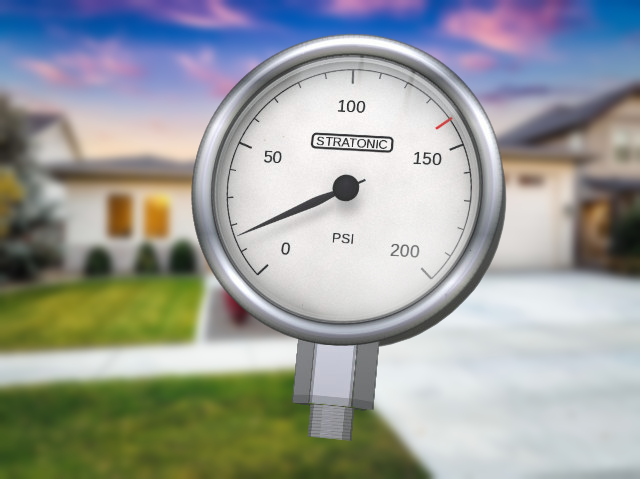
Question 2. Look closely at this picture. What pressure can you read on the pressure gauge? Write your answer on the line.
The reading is 15 psi
